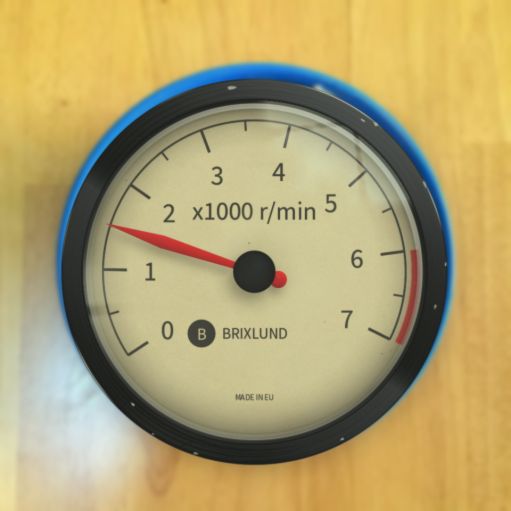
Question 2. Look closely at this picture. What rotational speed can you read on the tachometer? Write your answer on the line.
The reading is 1500 rpm
